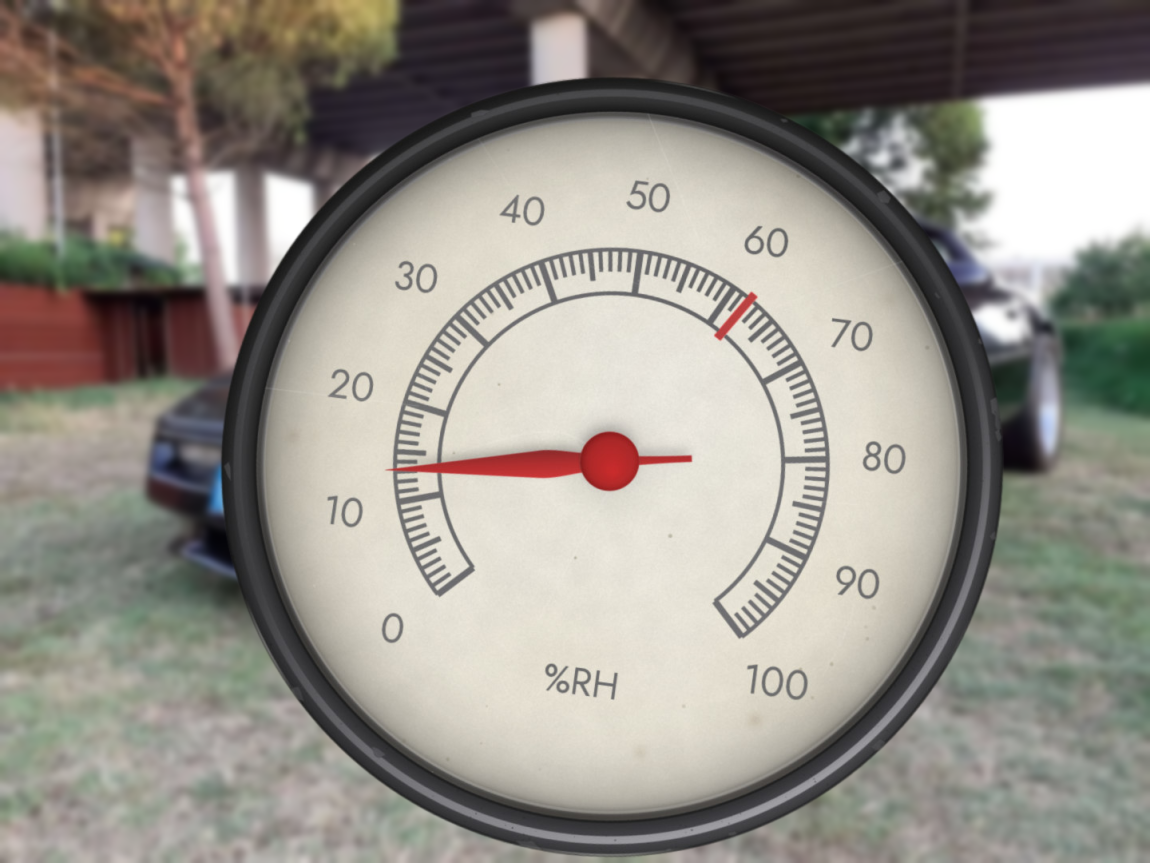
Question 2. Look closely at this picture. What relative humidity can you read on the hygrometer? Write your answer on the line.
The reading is 13 %
